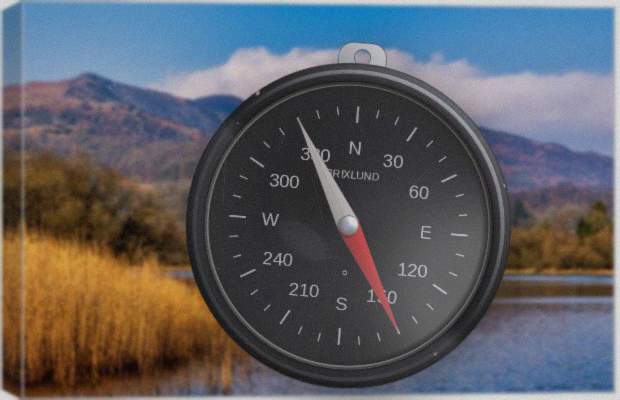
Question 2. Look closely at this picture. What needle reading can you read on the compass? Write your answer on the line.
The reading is 150 °
